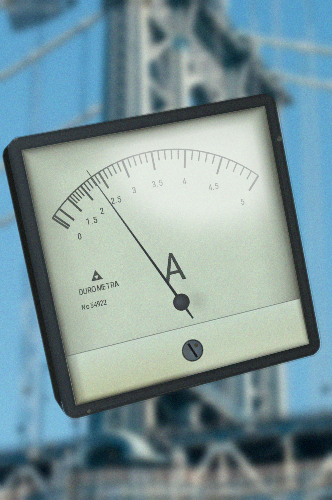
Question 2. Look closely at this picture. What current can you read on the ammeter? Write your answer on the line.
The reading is 2.3 A
